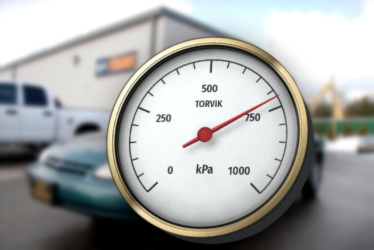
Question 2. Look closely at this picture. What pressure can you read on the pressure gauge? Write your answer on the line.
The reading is 725 kPa
